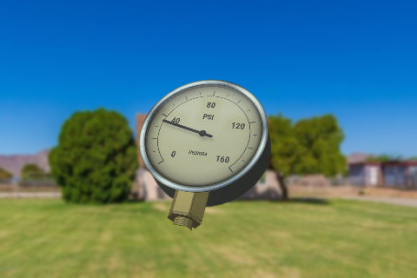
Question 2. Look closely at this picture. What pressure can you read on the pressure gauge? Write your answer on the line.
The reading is 35 psi
